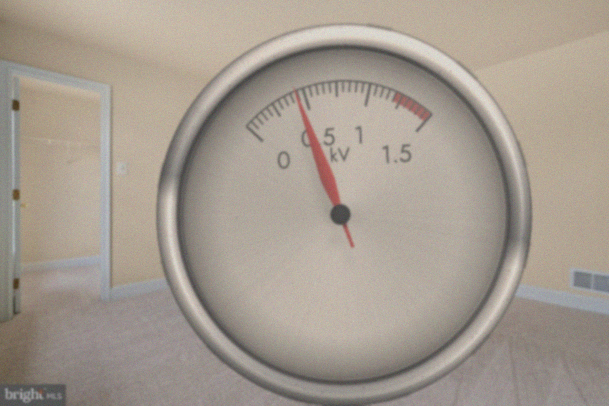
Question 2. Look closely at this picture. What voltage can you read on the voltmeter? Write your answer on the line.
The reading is 0.45 kV
